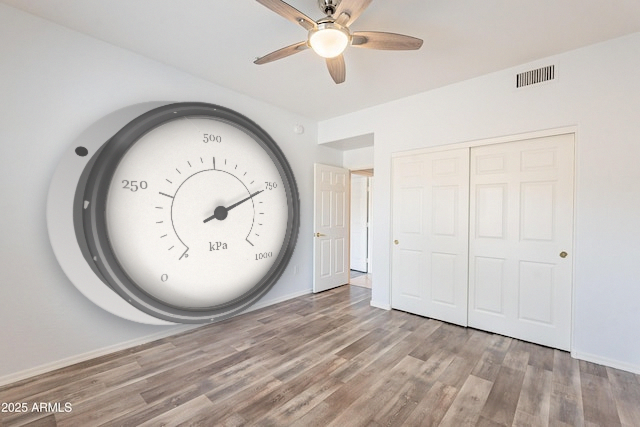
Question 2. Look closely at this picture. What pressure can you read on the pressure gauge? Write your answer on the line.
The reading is 750 kPa
